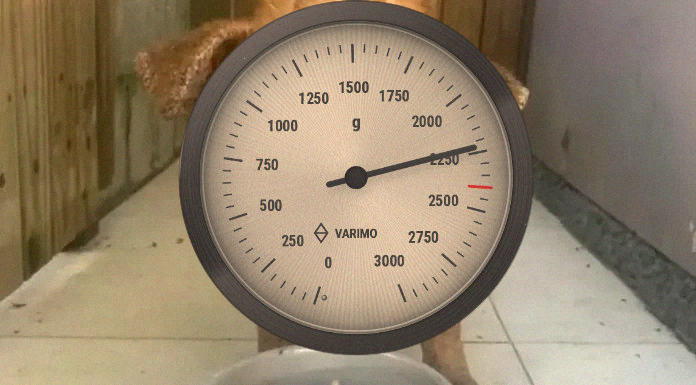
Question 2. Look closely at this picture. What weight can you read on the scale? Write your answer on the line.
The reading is 2225 g
